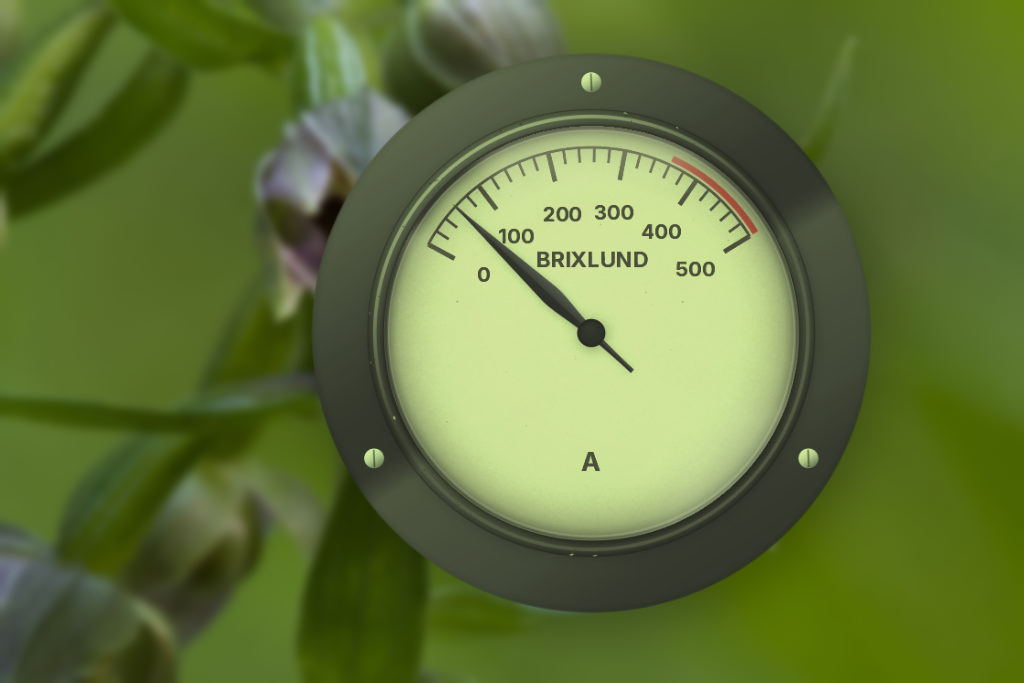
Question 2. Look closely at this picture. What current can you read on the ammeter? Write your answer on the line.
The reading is 60 A
